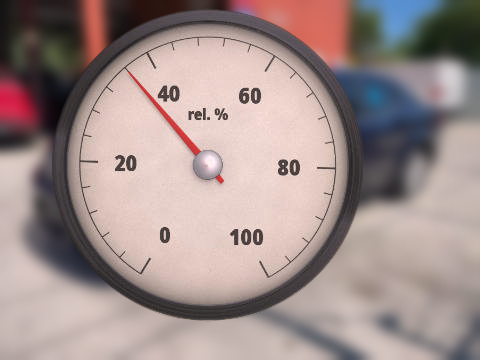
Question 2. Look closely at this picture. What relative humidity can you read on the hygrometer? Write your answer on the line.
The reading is 36 %
